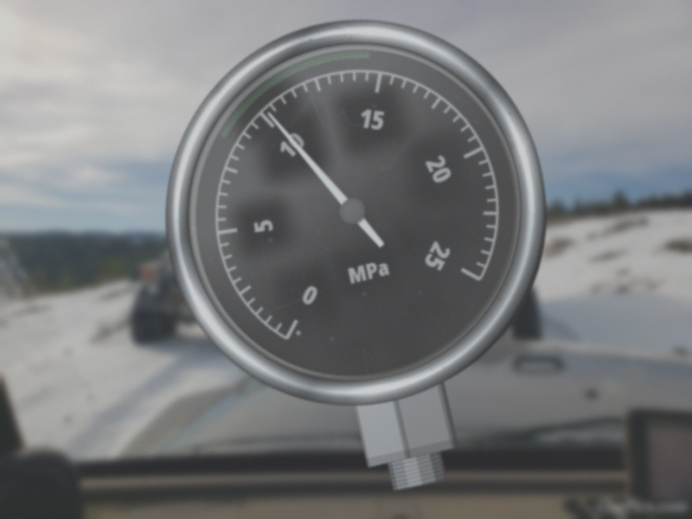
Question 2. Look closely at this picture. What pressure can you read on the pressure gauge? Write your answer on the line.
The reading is 10.25 MPa
